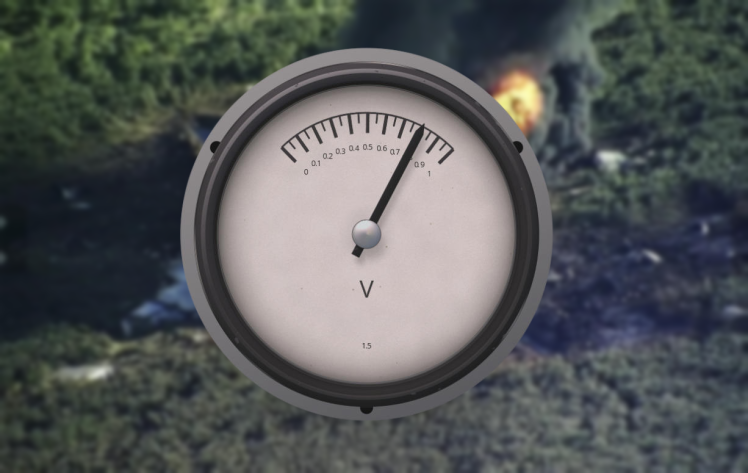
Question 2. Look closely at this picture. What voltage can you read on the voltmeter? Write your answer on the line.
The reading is 0.8 V
